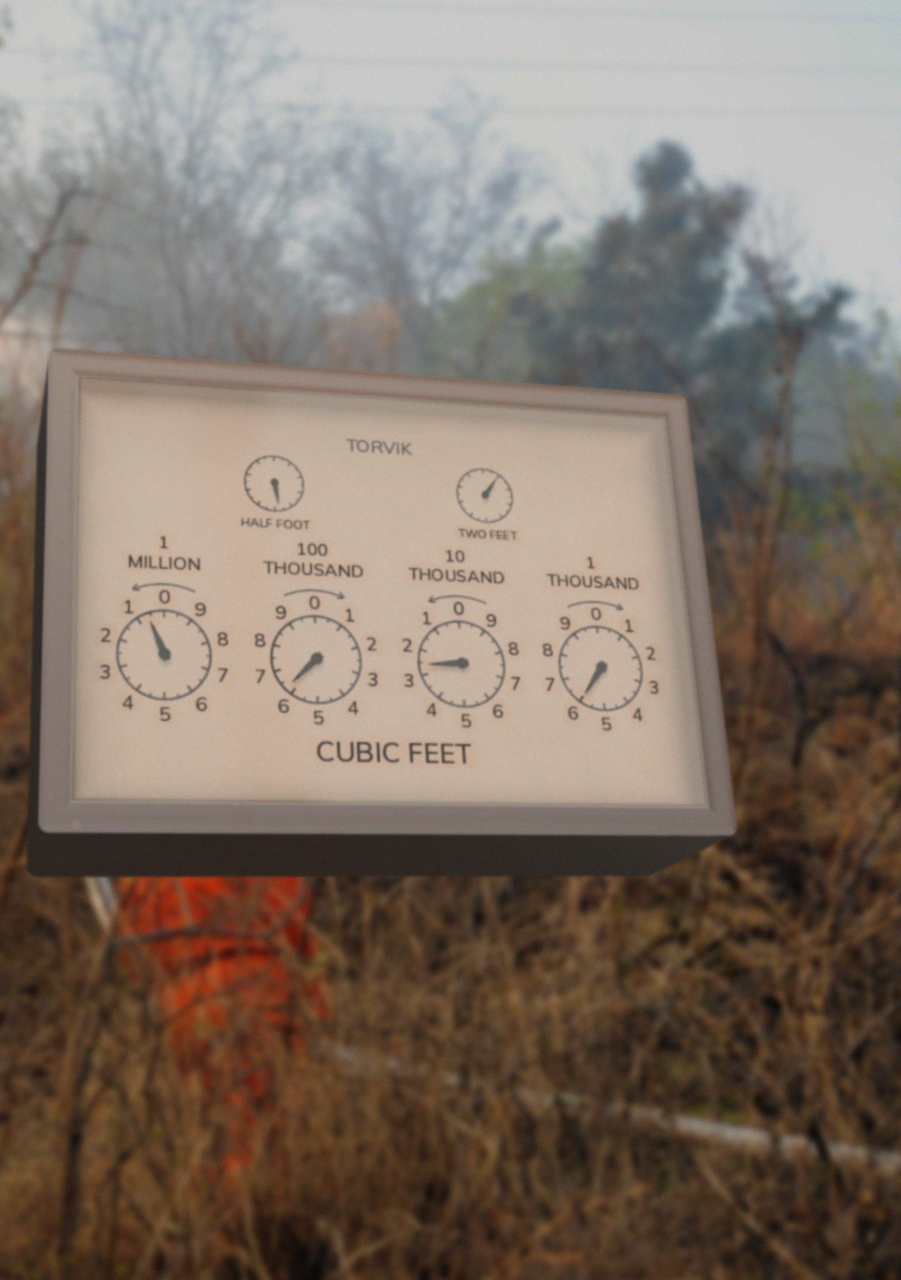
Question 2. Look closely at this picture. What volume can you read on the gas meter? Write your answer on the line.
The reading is 62600 ft³
